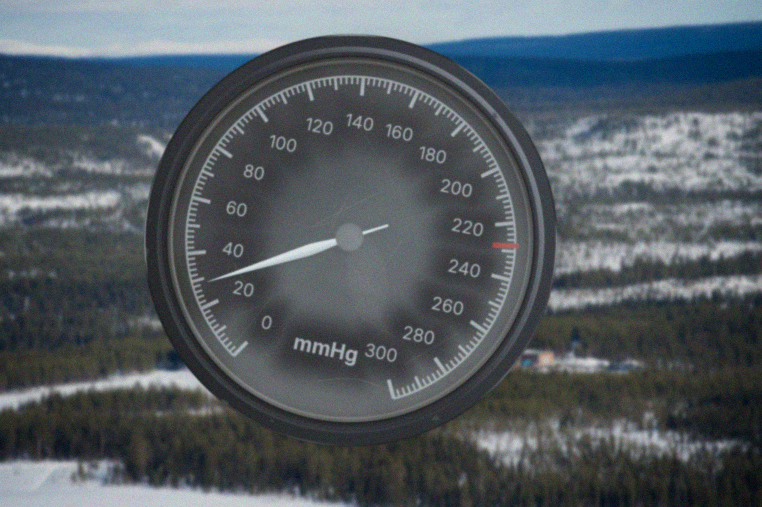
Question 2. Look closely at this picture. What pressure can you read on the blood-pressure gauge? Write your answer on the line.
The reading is 28 mmHg
